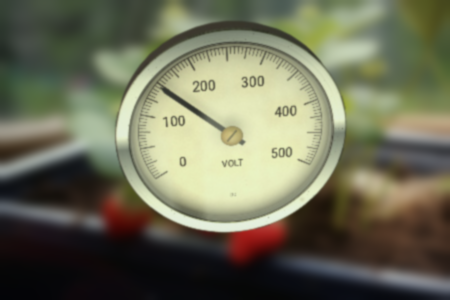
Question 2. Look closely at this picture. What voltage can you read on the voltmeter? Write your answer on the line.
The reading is 150 V
